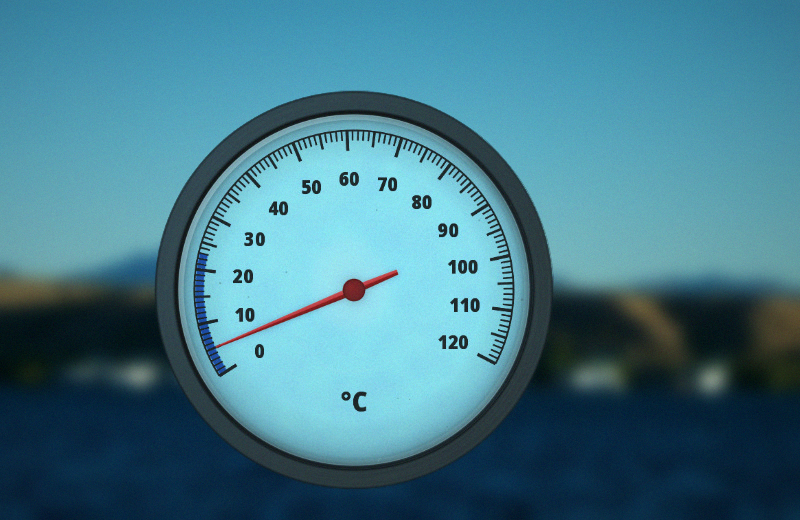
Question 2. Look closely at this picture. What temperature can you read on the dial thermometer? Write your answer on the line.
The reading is 5 °C
